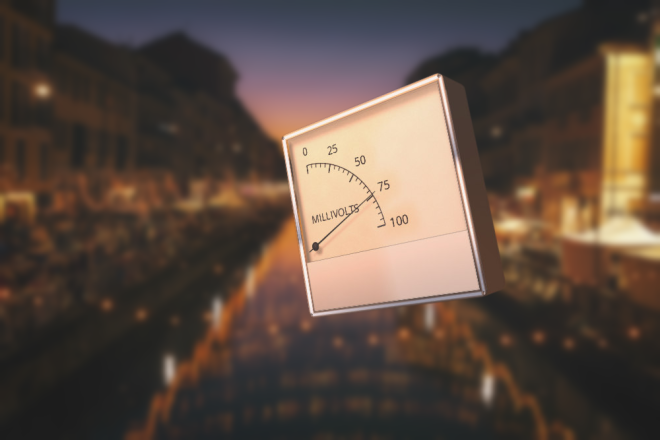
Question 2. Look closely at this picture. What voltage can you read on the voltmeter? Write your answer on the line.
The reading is 75 mV
